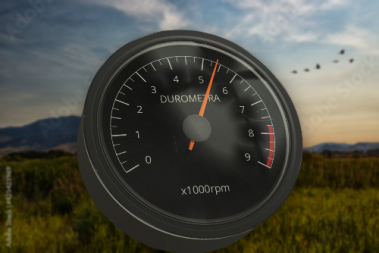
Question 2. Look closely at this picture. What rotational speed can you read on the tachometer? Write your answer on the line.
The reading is 5375 rpm
